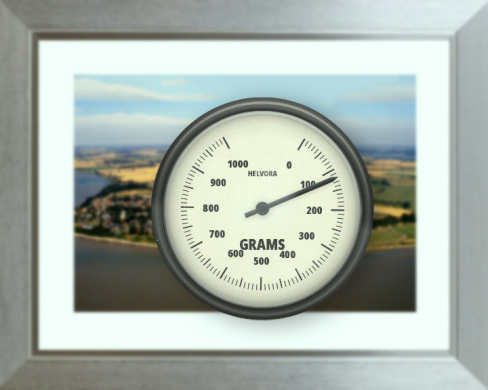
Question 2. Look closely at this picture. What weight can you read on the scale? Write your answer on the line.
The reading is 120 g
